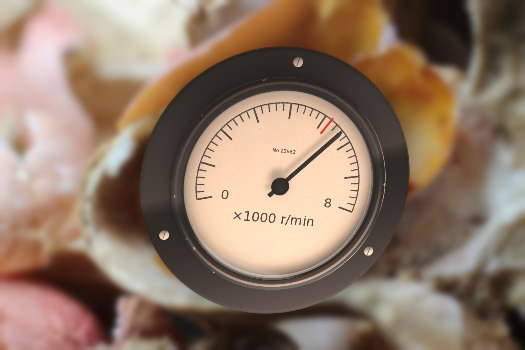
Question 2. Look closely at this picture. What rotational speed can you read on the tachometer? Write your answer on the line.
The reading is 5600 rpm
